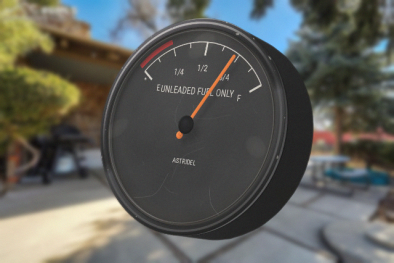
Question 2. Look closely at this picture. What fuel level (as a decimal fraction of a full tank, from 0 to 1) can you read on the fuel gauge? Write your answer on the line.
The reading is 0.75
